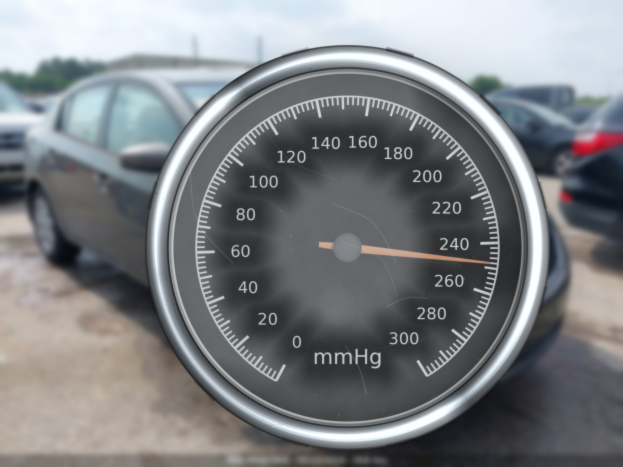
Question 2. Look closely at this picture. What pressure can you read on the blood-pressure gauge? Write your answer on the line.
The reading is 248 mmHg
